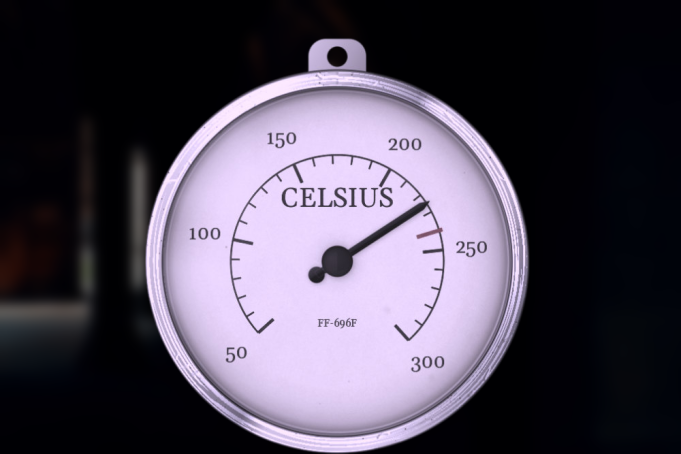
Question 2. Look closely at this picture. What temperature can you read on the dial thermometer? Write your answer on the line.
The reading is 225 °C
